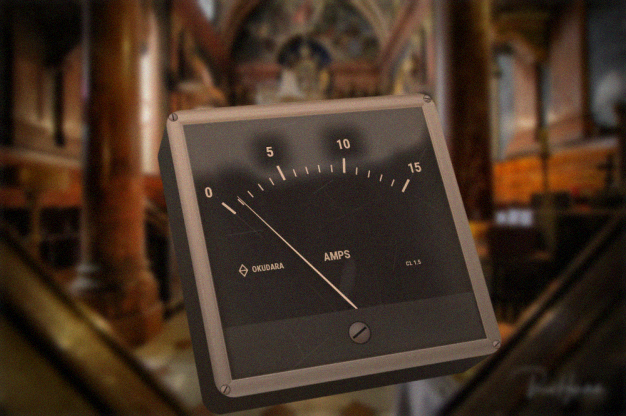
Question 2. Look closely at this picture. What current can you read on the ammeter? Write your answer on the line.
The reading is 1 A
